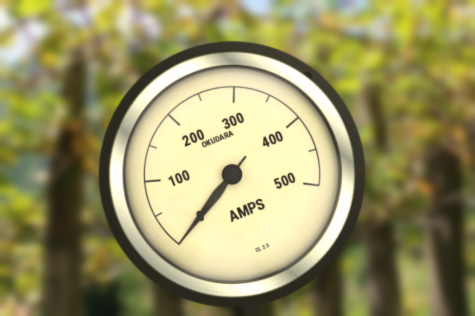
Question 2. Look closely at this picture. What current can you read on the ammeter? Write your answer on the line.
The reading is 0 A
